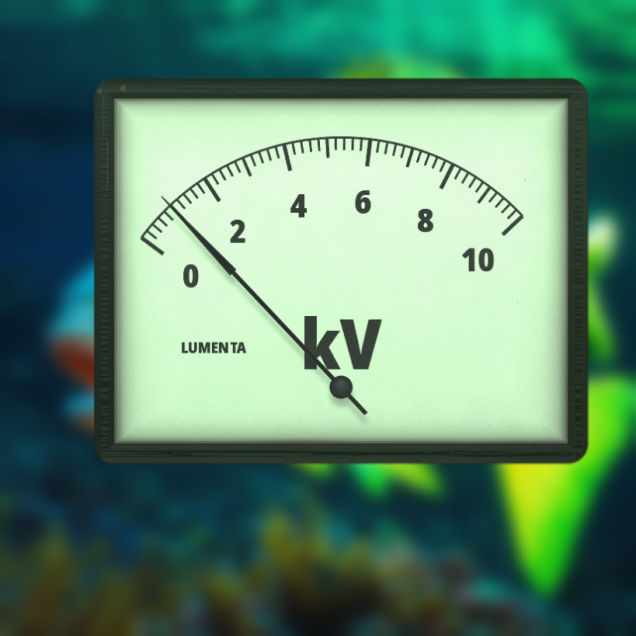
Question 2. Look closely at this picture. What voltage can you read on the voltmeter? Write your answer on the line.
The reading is 1 kV
